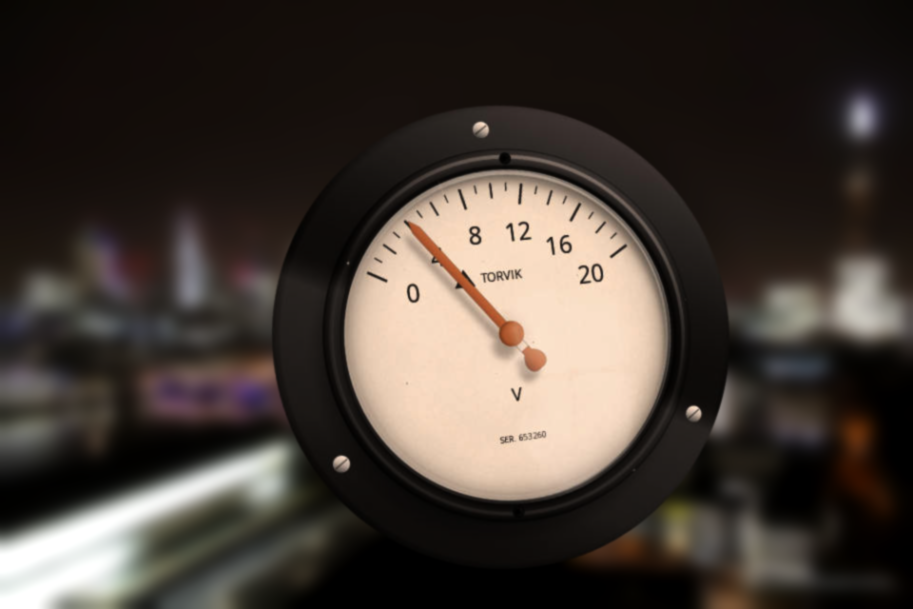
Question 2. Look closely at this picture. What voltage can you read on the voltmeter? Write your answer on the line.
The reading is 4 V
